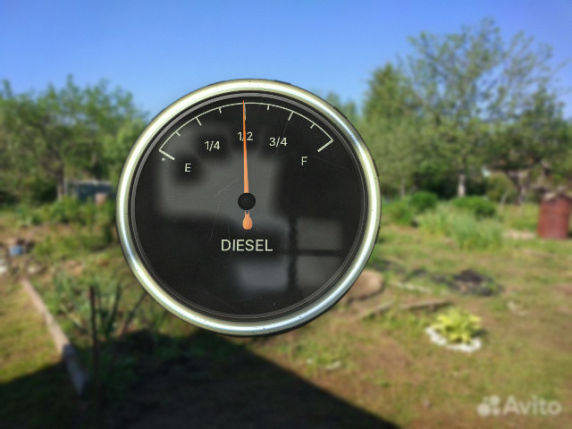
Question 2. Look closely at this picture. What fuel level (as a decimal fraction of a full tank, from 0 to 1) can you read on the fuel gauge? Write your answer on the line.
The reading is 0.5
